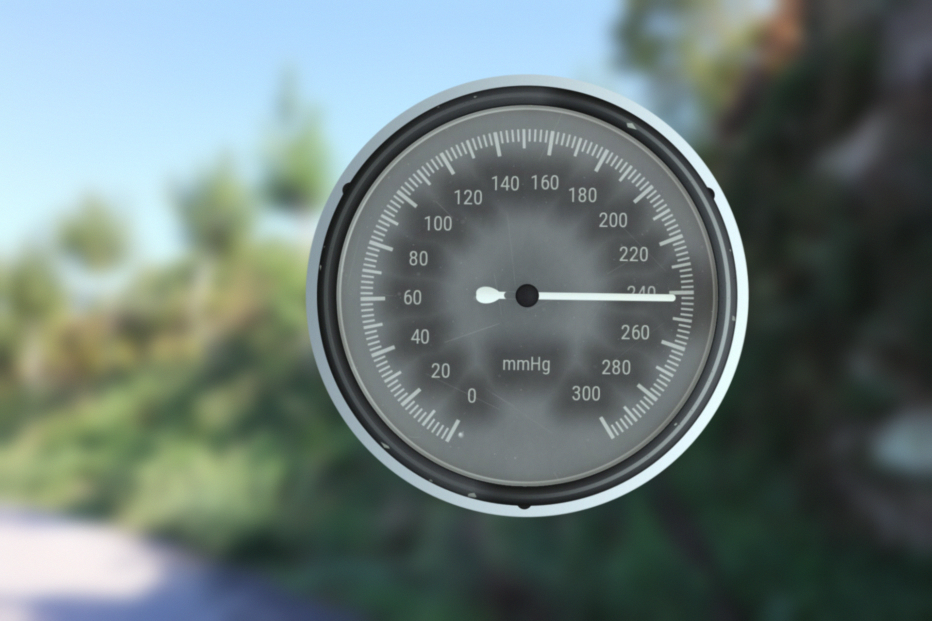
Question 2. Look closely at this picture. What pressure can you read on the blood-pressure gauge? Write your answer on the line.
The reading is 242 mmHg
